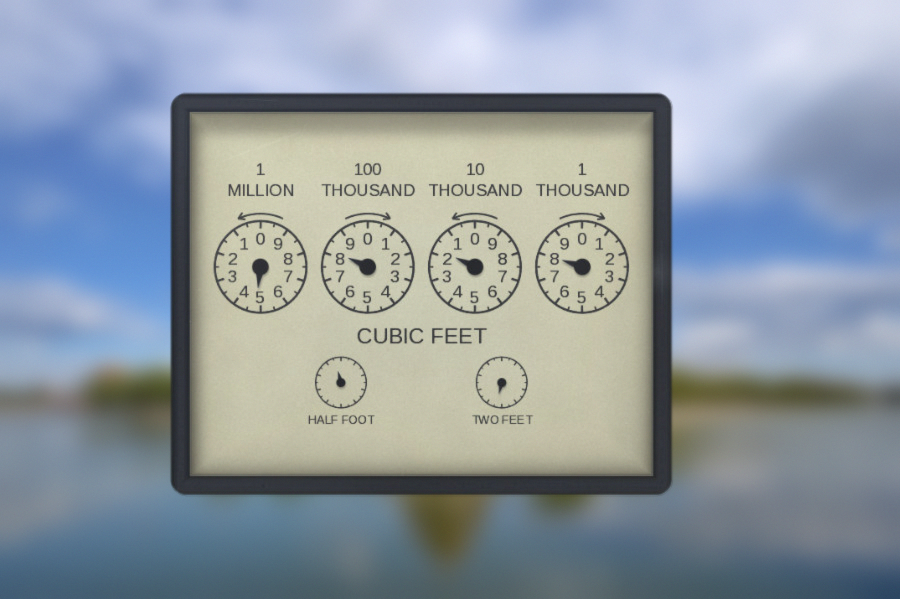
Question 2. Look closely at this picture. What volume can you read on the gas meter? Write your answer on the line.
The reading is 481800 ft³
